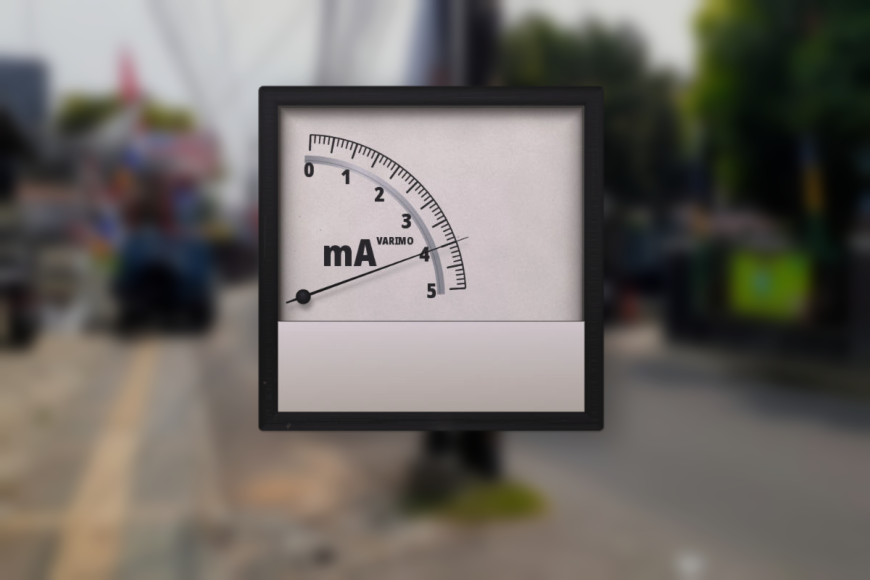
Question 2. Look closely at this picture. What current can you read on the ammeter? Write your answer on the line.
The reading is 4 mA
